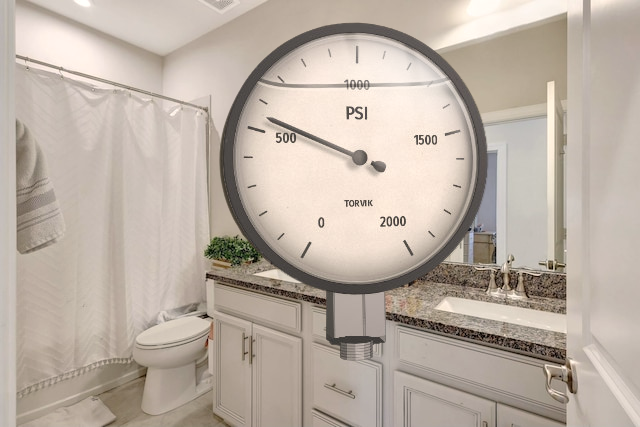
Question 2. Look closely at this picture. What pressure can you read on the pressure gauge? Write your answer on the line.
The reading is 550 psi
